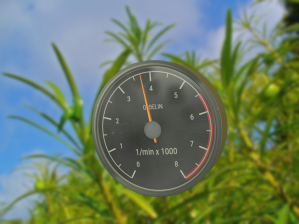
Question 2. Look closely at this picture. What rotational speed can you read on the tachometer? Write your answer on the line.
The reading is 3750 rpm
